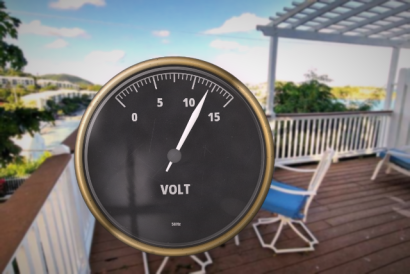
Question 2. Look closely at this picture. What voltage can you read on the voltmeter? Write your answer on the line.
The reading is 12 V
